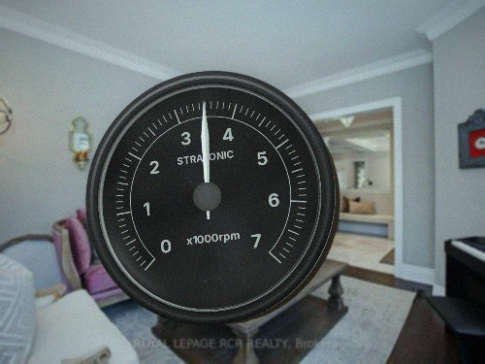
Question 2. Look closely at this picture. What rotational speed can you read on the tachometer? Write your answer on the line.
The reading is 3500 rpm
